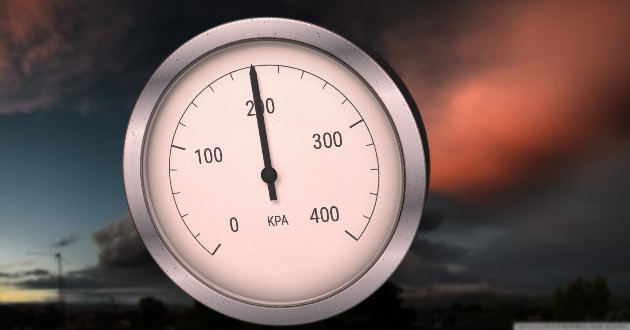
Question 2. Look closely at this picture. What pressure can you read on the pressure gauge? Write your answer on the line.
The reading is 200 kPa
